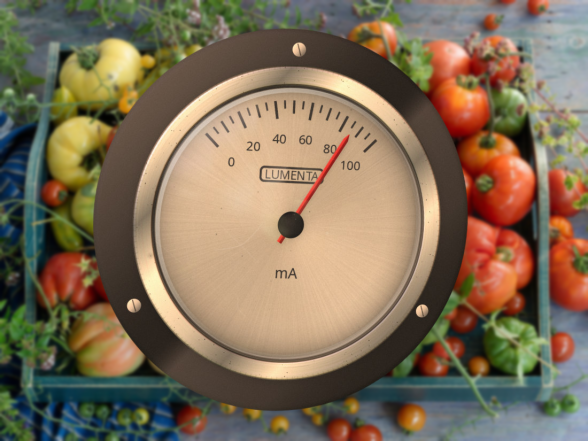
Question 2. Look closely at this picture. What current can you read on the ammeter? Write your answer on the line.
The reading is 85 mA
